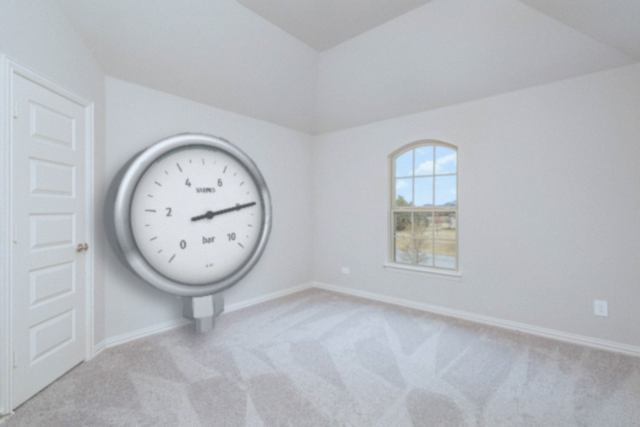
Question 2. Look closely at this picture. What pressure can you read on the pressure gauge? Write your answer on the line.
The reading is 8 bar
